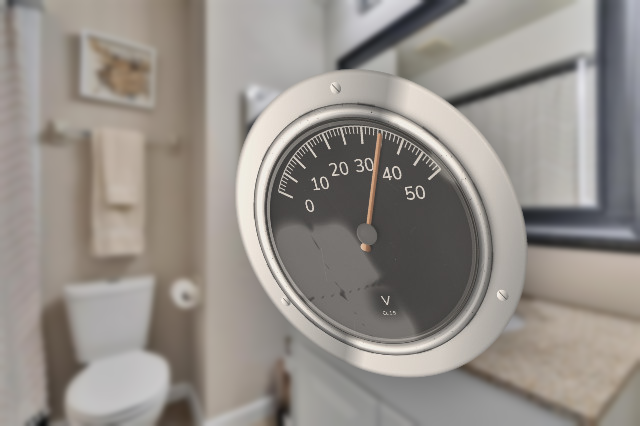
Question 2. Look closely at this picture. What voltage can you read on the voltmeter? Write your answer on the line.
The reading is 35 V
